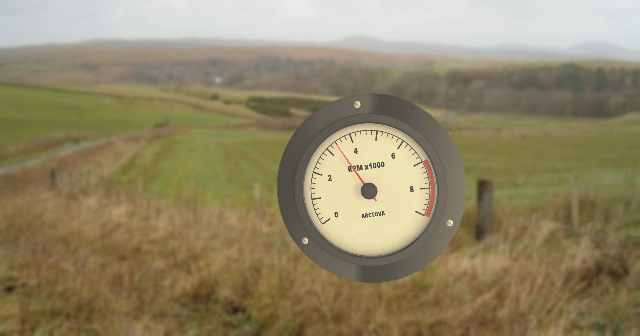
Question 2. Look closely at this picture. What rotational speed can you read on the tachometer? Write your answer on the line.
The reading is 3400 rpm
